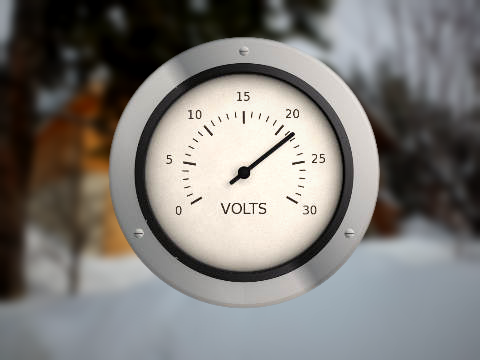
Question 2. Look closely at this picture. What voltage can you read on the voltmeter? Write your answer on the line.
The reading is 21.5 V
